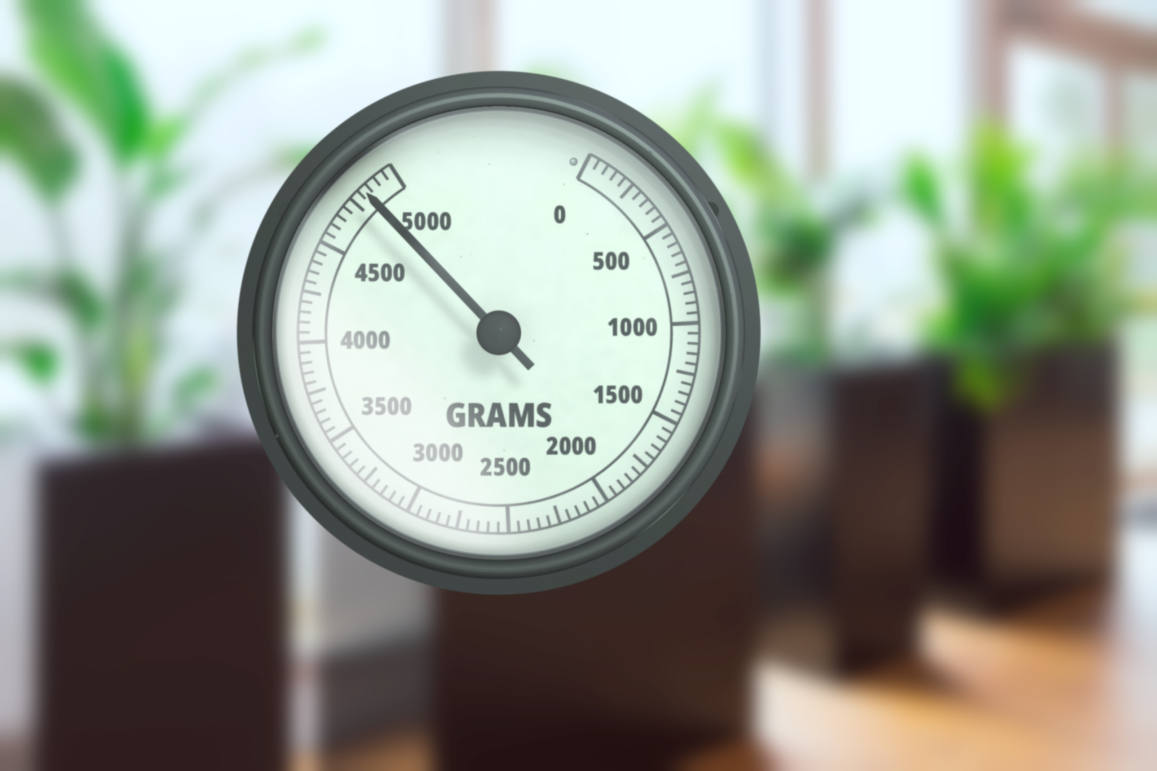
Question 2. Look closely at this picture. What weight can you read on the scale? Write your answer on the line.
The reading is 4825 g
